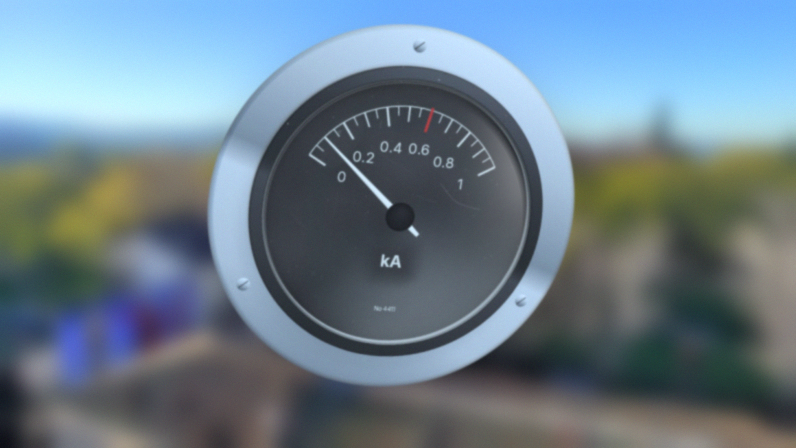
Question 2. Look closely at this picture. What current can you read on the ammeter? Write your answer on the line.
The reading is 0.1 kA
